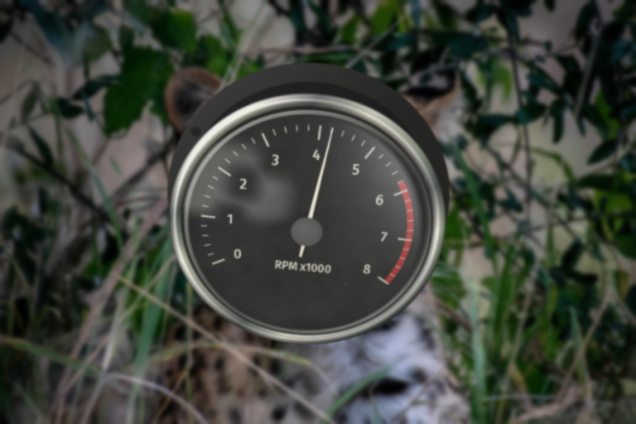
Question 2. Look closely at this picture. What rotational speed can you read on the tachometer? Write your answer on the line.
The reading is 4200 rpm
